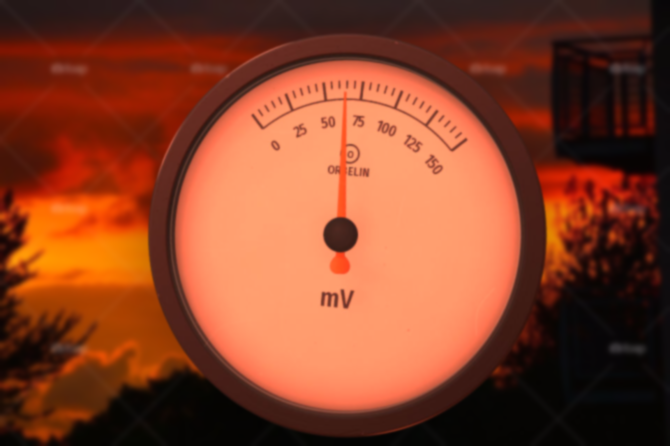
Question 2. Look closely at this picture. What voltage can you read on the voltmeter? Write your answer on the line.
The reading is 65 mV
